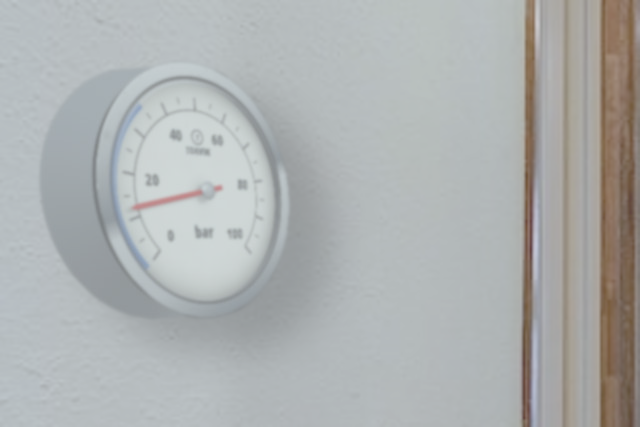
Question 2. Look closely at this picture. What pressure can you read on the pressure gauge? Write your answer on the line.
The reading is 12.5 bar
